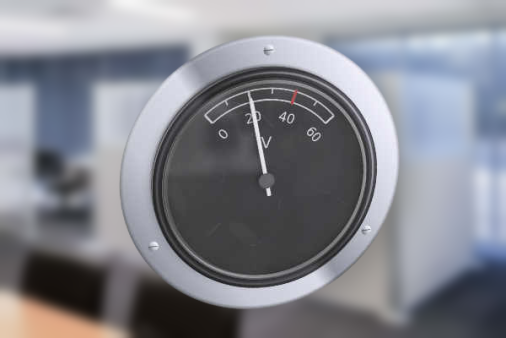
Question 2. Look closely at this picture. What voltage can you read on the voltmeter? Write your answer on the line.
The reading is 20 V
